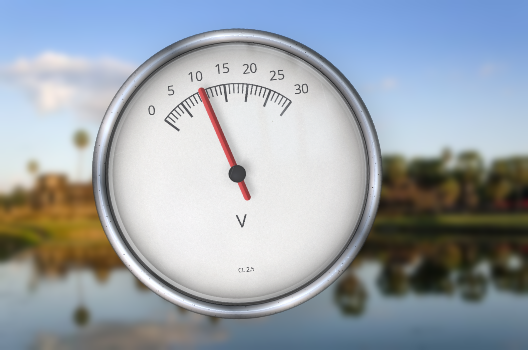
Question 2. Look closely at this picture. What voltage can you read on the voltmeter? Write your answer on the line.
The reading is 10 V
